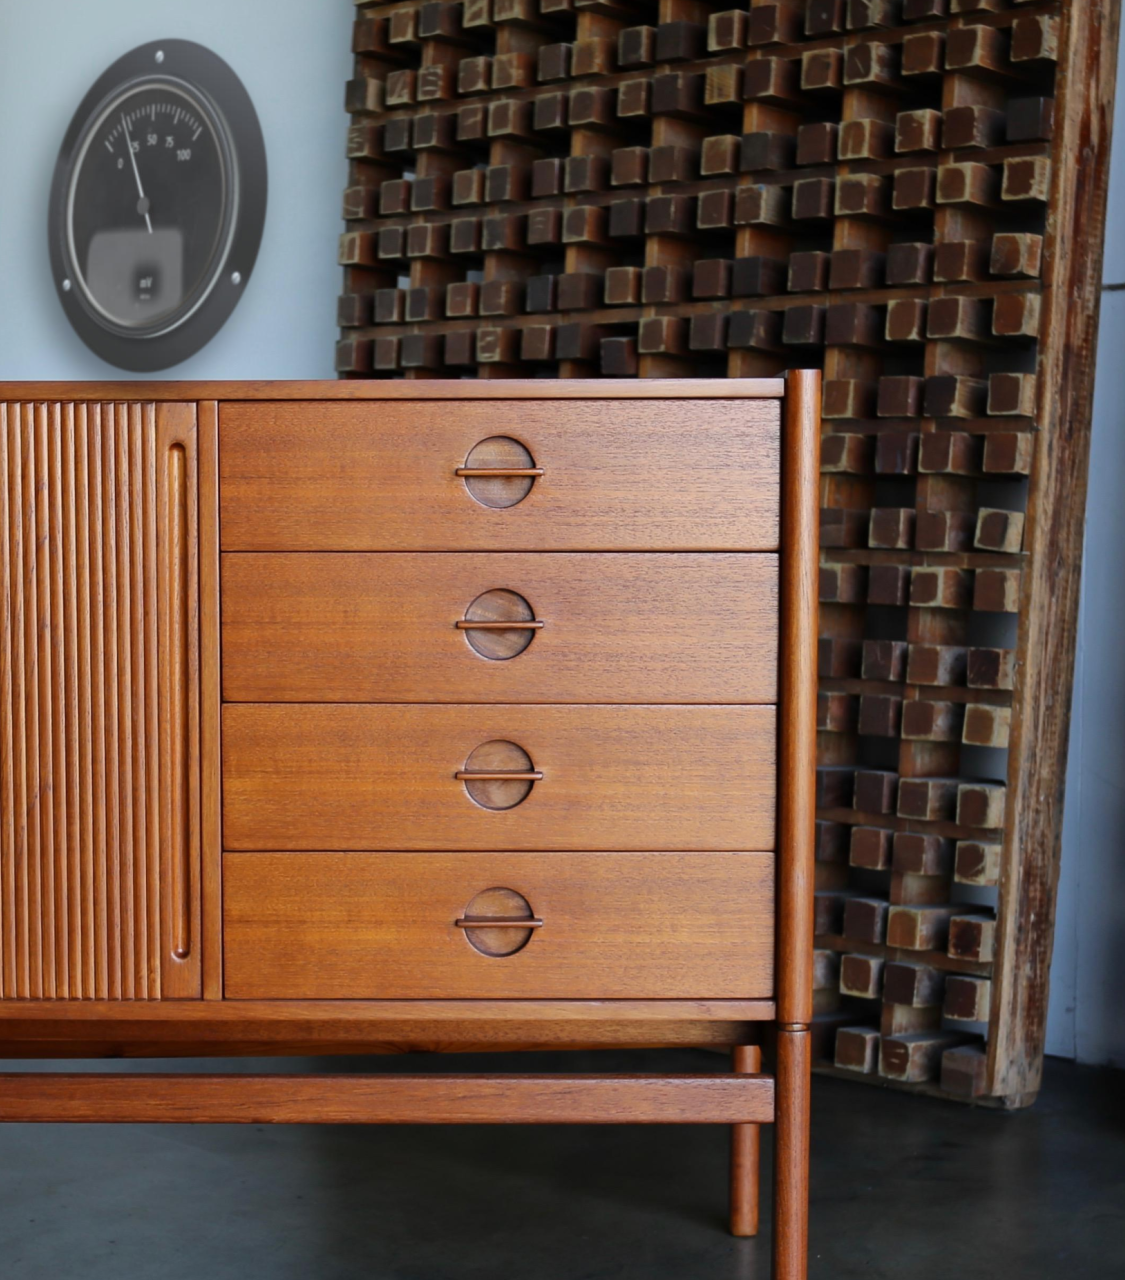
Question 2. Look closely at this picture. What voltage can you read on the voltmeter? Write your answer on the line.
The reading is 25 mV
